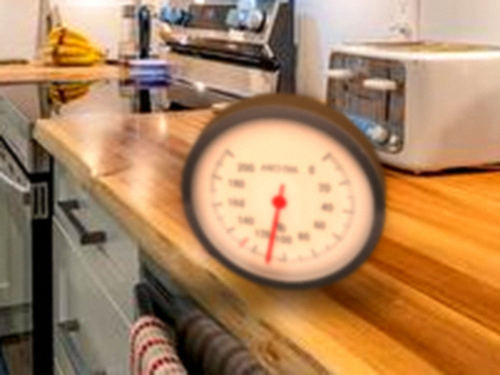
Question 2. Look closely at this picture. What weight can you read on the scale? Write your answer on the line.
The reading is 110 lb
